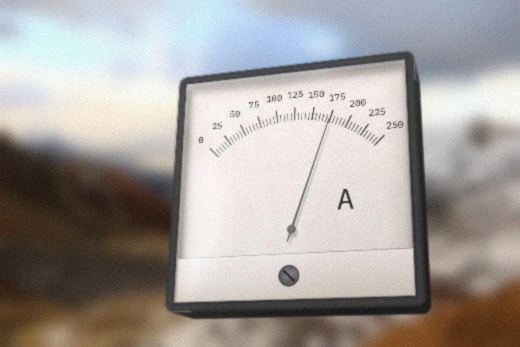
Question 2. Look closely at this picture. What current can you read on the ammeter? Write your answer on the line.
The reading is 175 A
